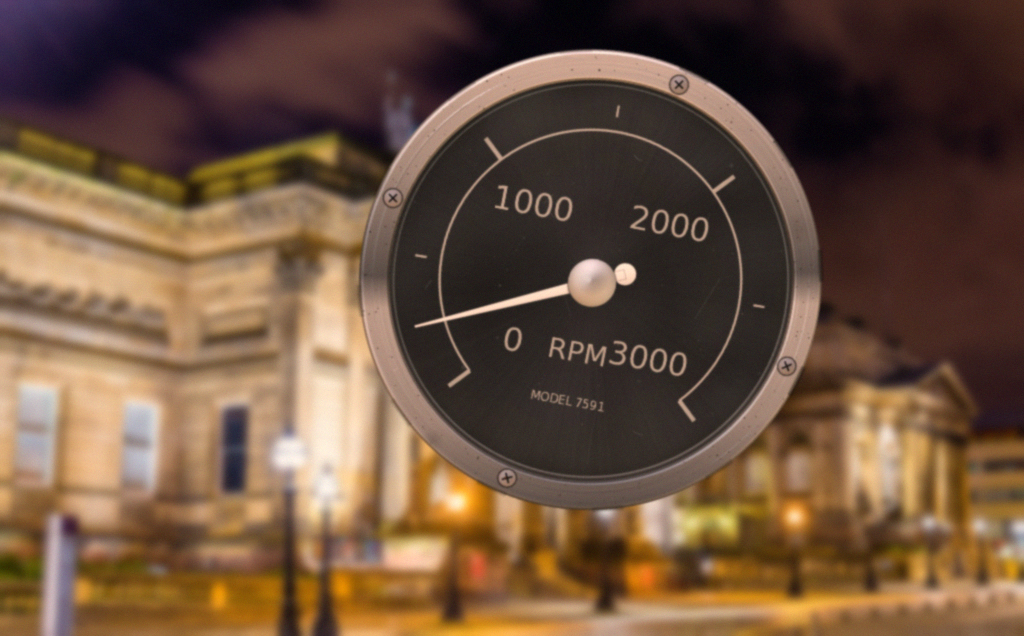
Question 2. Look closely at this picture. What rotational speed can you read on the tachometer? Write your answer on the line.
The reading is 250 rpm
